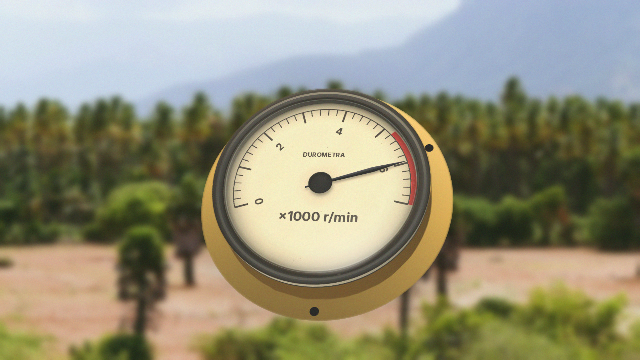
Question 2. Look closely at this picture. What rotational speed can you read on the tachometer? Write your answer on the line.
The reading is 6000 rpm
